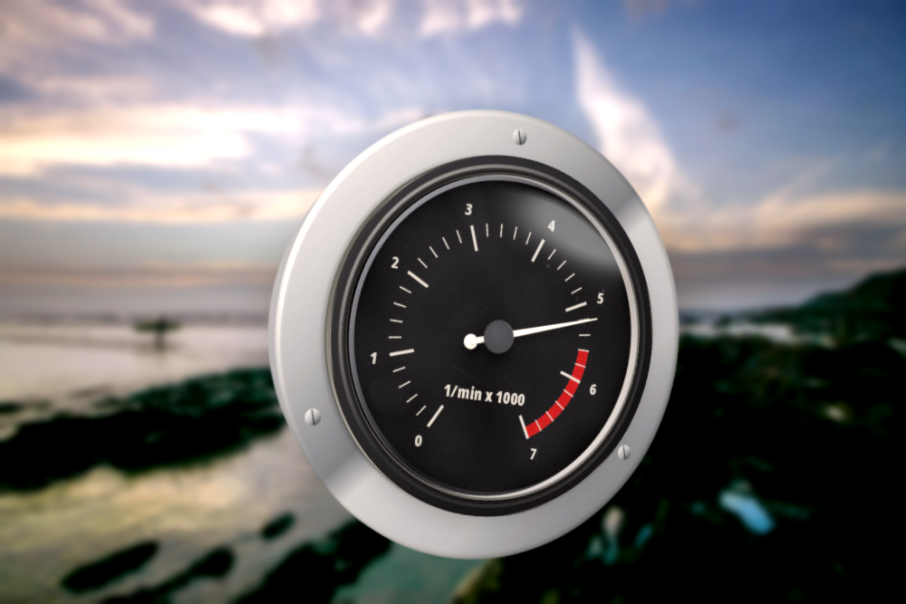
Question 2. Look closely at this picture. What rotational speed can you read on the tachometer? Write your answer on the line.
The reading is 5200 rpm
